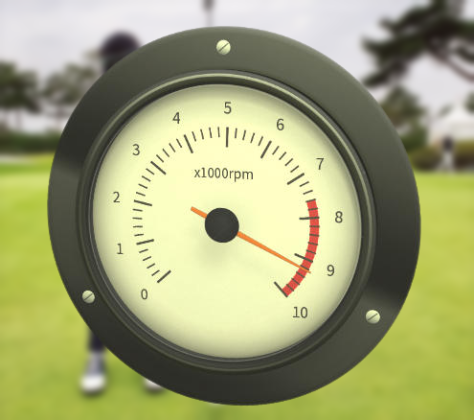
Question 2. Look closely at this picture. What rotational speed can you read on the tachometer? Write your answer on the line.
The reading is 9200 rpm
